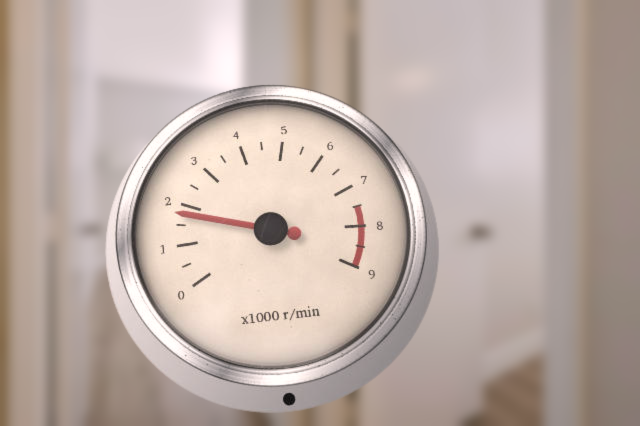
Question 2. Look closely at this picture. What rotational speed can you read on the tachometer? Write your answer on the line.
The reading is 1750 rpm
